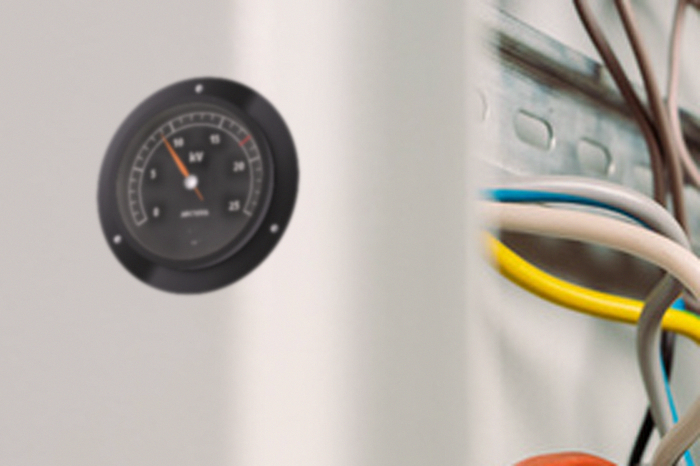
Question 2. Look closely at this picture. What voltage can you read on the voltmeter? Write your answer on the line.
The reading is 9 kV
